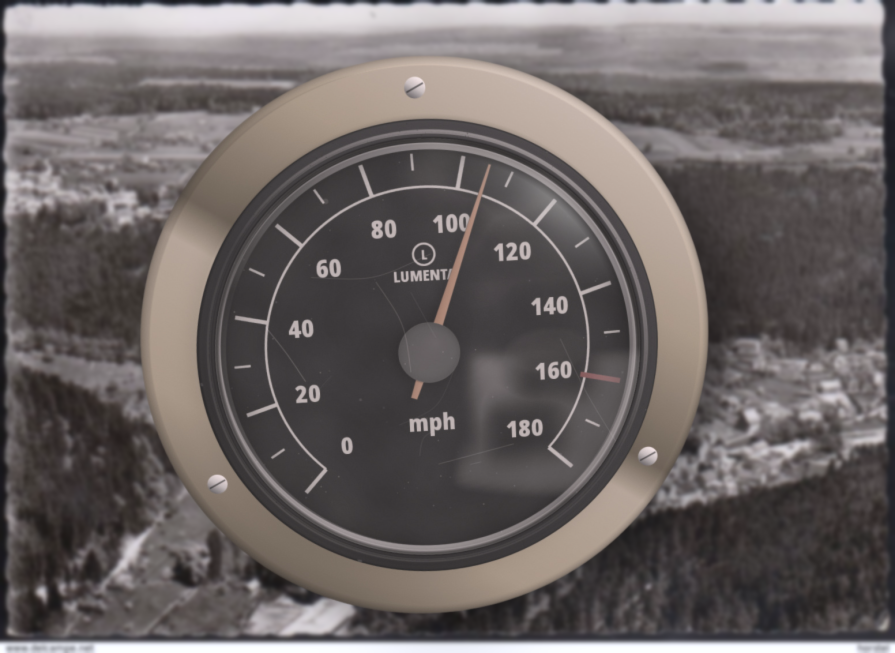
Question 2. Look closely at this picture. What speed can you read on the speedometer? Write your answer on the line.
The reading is 105 mph
